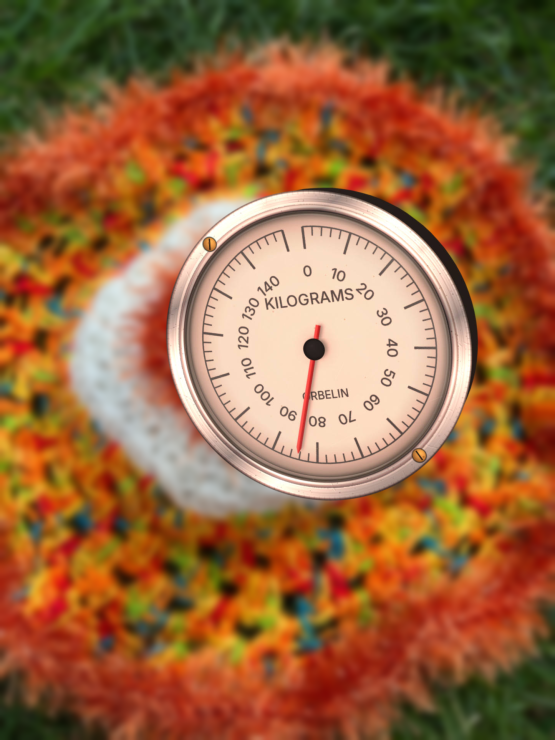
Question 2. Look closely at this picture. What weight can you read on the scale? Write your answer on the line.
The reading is 84 kg
